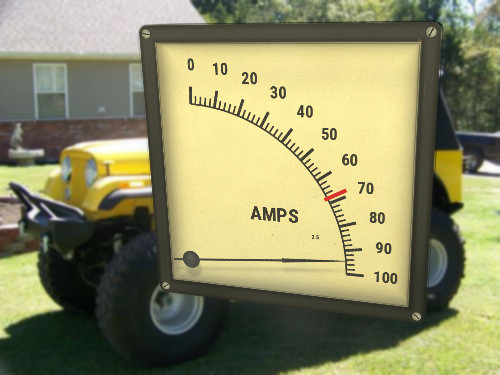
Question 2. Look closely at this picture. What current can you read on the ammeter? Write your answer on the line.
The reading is 94 A
